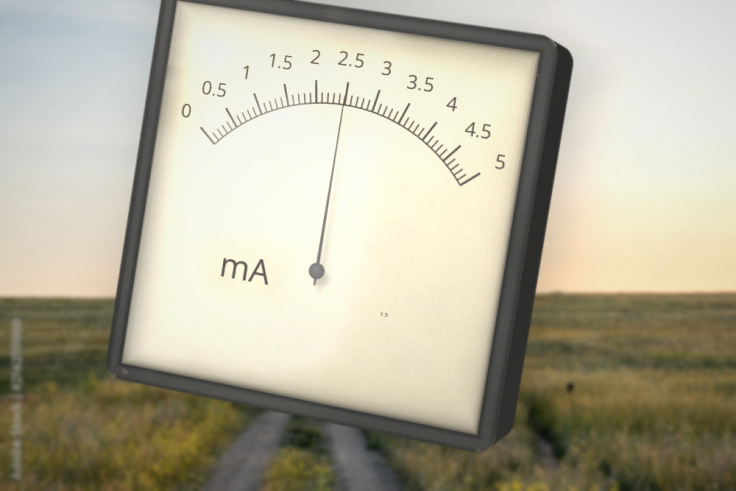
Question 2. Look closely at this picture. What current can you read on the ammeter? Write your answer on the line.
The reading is 2.5 mA
